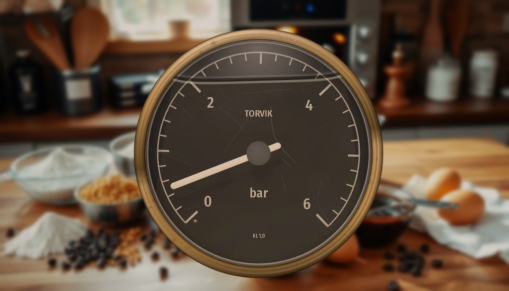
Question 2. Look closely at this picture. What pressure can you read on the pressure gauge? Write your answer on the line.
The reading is 0.5 bar
